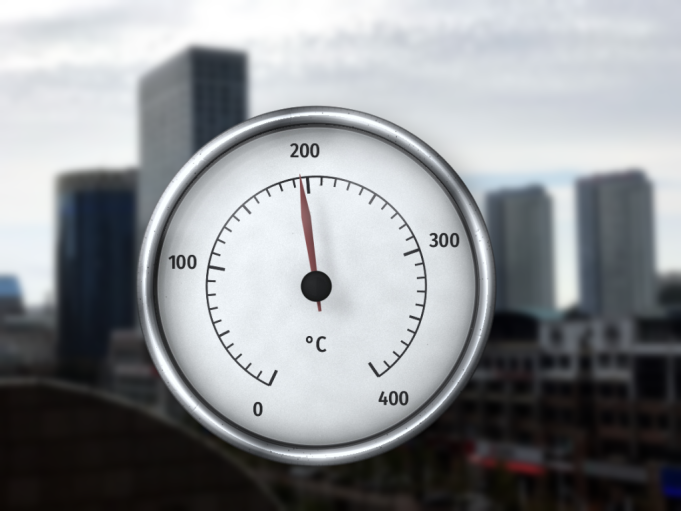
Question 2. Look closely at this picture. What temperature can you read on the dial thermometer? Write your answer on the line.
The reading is 195 °C
